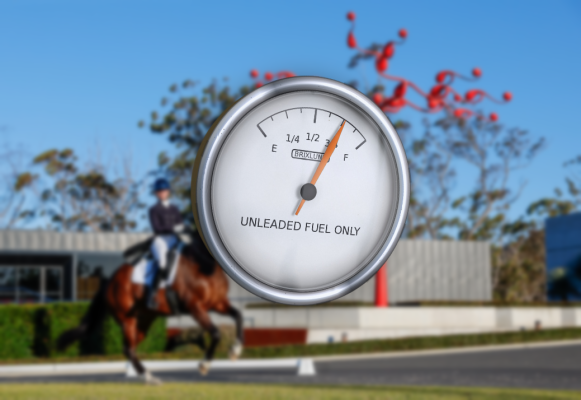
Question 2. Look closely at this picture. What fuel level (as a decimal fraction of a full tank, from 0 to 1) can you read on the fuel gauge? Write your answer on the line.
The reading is 0.75
